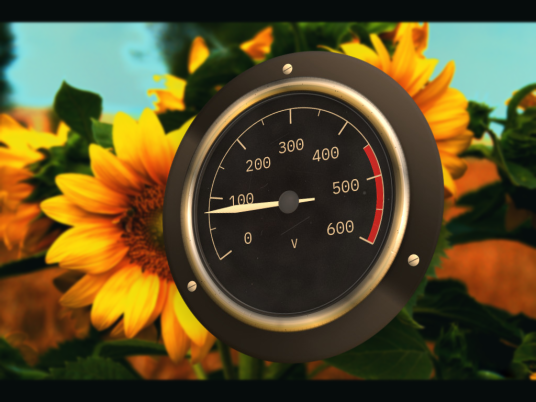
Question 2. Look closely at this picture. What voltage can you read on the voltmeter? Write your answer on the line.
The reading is 75 V
